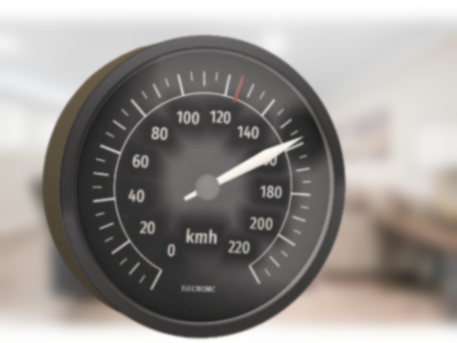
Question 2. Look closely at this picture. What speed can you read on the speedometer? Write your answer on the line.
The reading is 157.5 km/h
